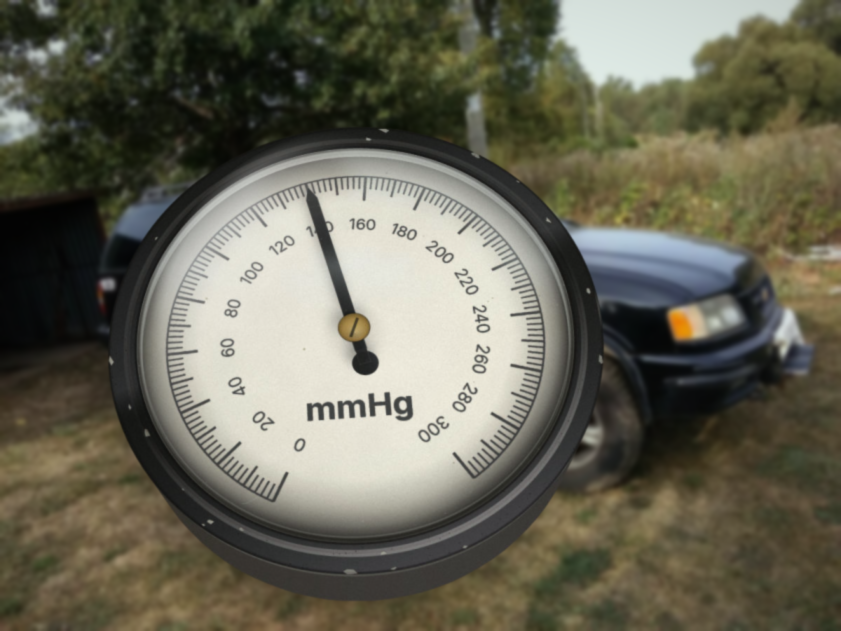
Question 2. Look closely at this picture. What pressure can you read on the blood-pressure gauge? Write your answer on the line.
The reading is 140 mmHg
